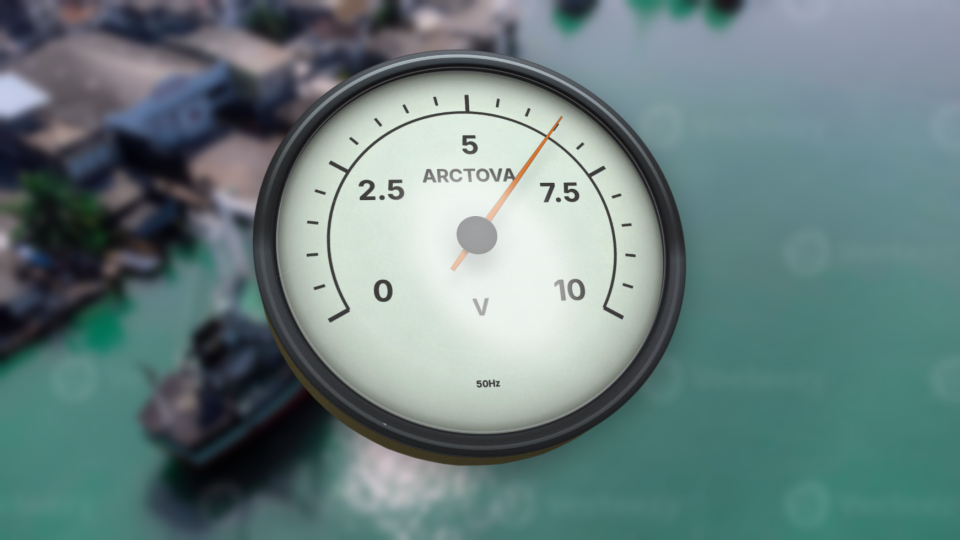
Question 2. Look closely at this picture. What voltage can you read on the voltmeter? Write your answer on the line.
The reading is 6.5 V
